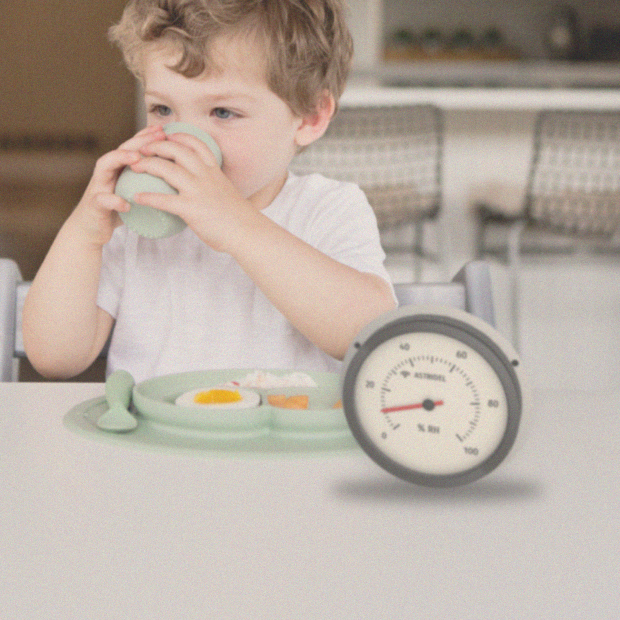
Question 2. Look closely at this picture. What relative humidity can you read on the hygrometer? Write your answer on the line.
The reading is 10 %
